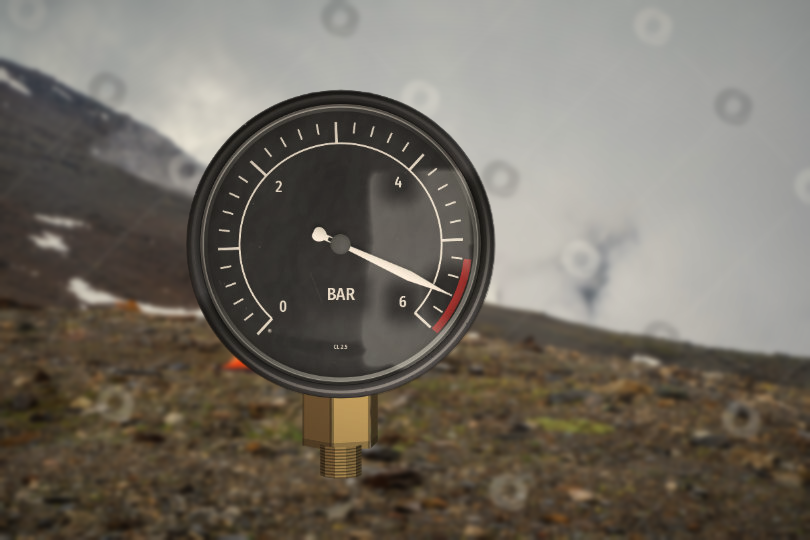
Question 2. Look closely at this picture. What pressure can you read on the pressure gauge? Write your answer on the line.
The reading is 5.6 bar
